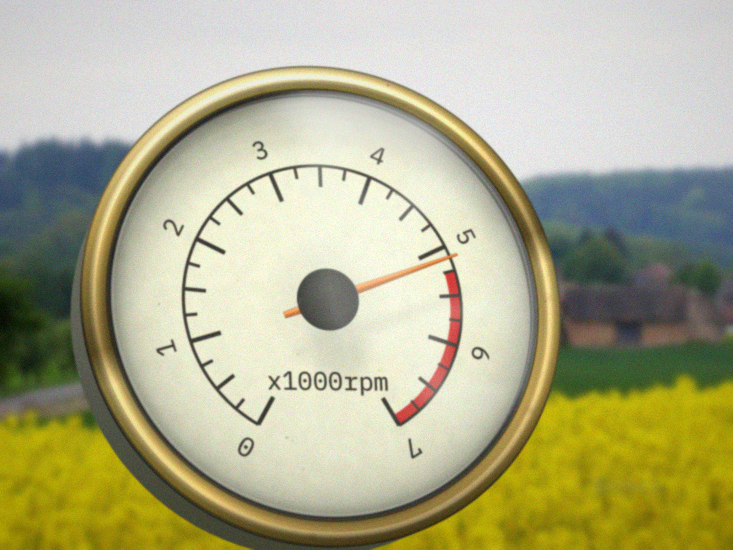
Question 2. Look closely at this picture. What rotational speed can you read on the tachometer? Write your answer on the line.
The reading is 5125 rpm
